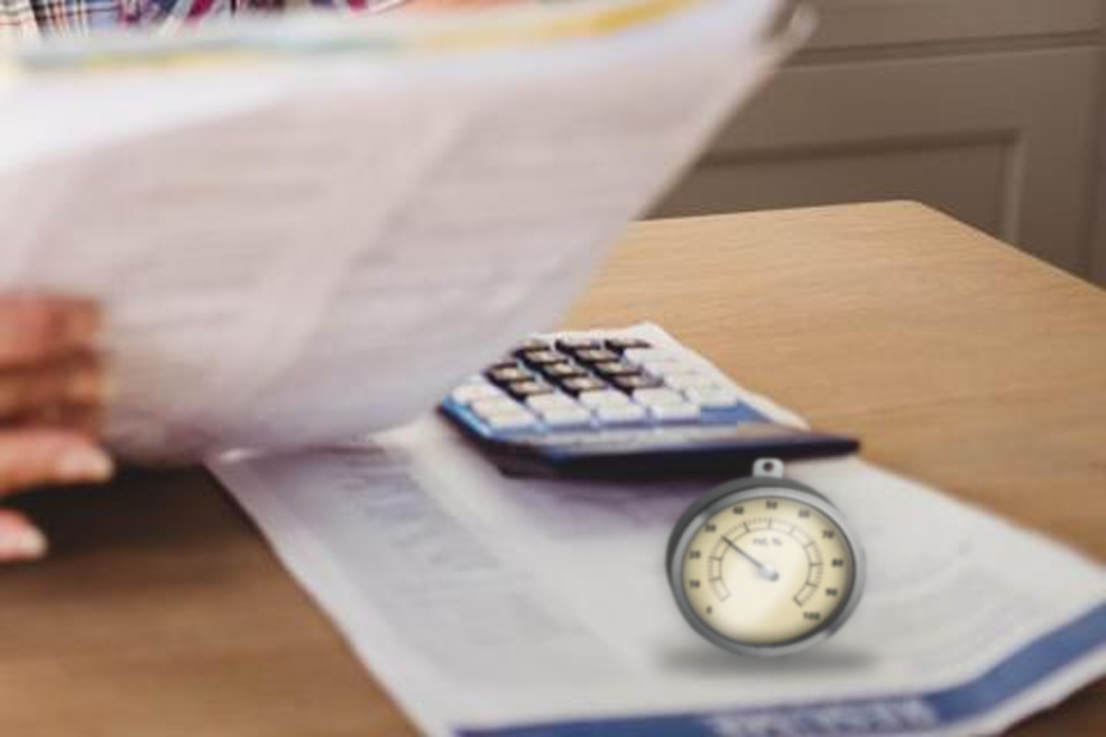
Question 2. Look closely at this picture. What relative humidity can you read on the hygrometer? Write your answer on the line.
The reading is 30 %
